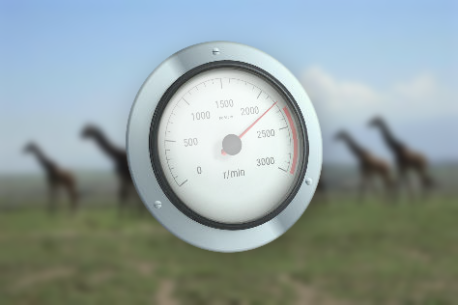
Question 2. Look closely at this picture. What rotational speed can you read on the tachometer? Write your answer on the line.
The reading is 2200 rpm
